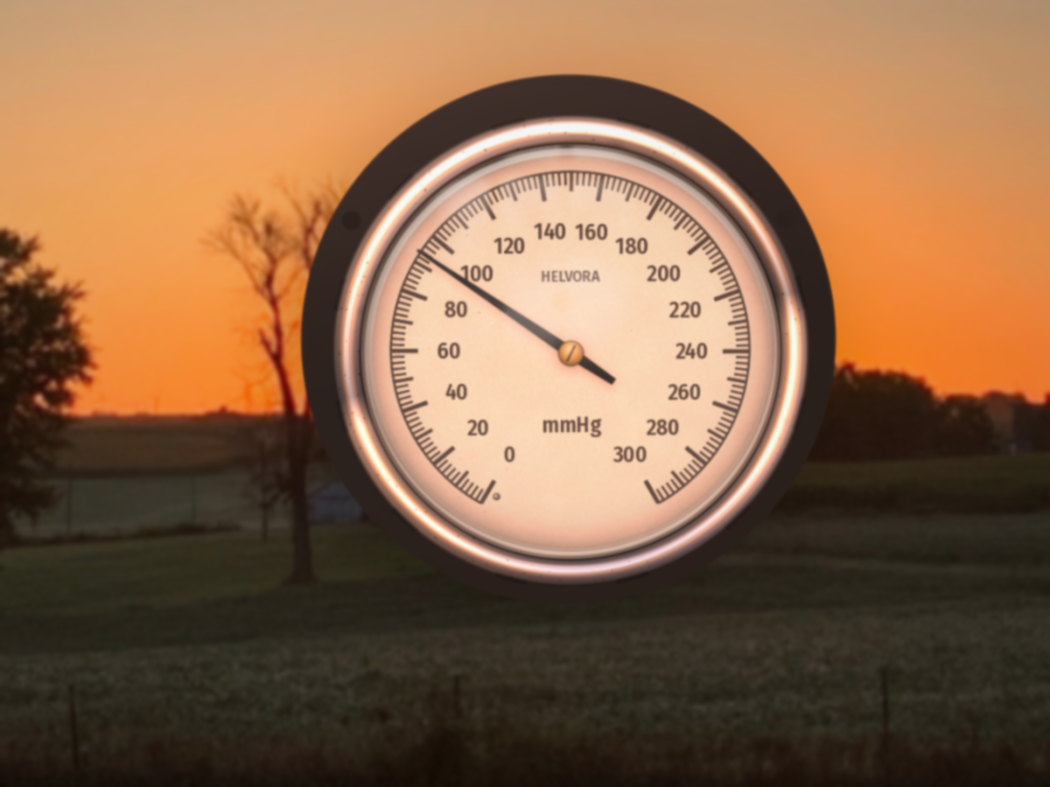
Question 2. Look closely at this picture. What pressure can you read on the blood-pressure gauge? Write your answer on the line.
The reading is 94 mmHg
